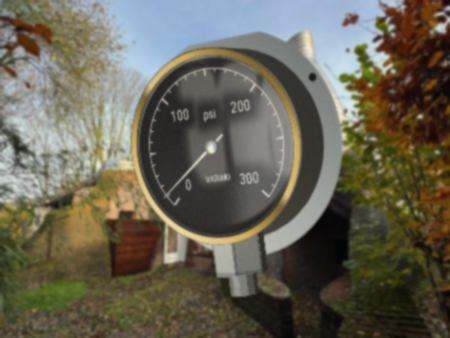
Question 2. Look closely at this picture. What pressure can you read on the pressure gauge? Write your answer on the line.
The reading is 10 psi
